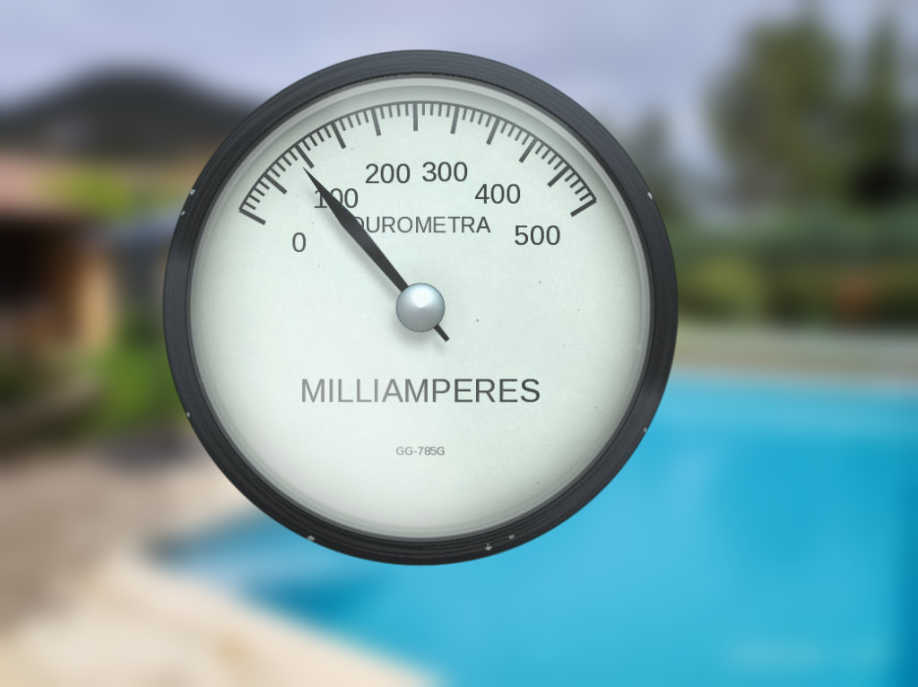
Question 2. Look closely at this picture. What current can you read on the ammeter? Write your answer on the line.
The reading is 90 mA
